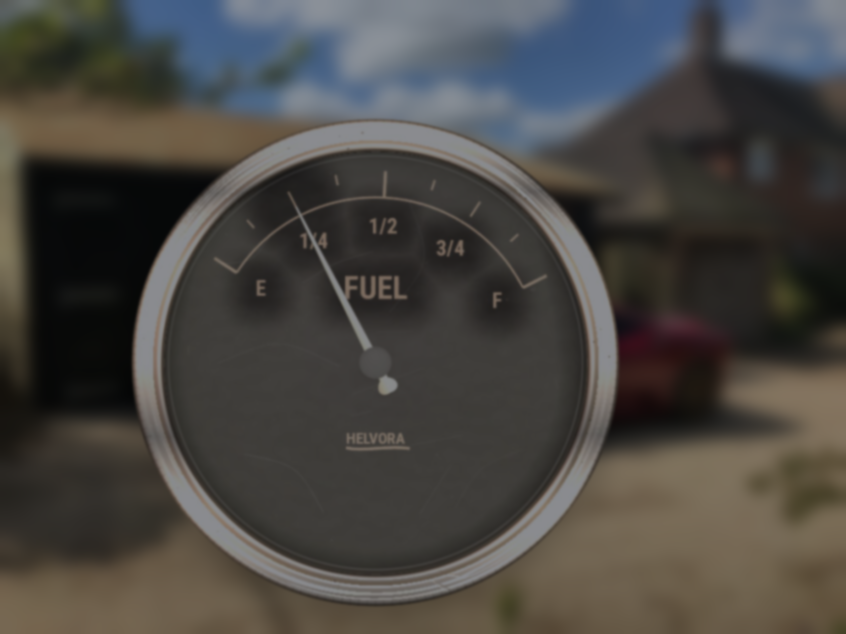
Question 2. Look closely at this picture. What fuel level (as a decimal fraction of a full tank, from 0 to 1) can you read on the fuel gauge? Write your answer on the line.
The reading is 0.25
